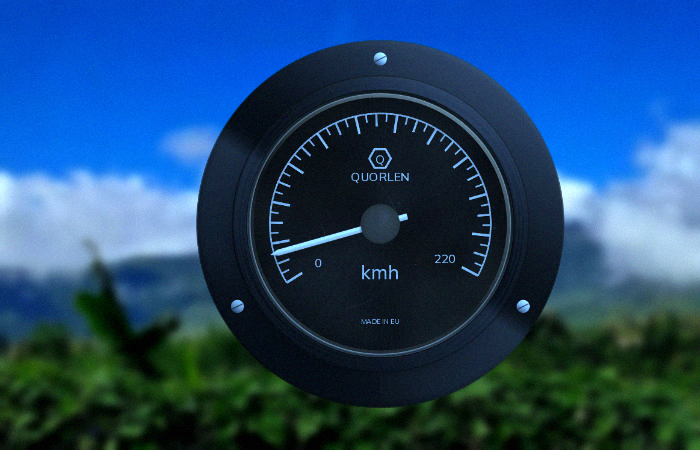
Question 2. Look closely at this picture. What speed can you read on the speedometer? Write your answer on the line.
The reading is 15 km/h
